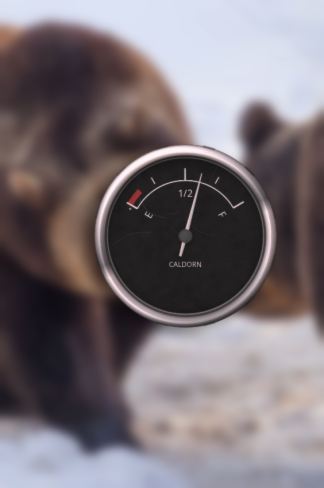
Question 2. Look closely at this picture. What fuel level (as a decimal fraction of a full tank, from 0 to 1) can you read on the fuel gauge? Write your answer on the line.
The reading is 0.625
